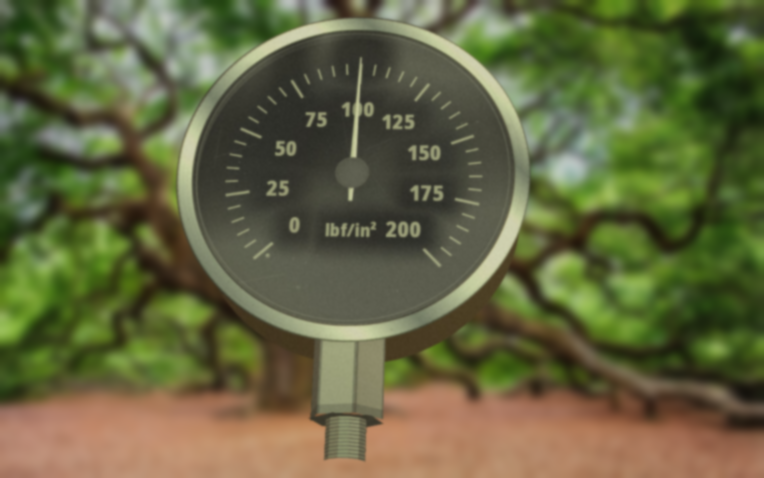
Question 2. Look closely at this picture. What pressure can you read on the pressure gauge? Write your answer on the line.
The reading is 100 psi
